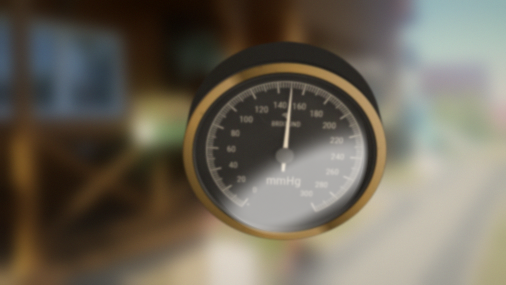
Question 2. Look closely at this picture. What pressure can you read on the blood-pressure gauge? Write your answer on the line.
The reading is 150 mmHg
